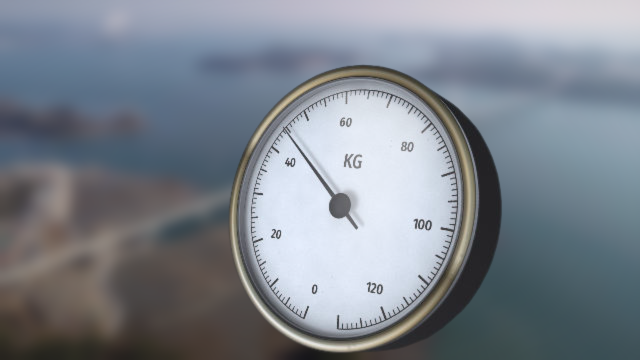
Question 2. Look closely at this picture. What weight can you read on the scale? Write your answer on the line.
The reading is 45 kg
